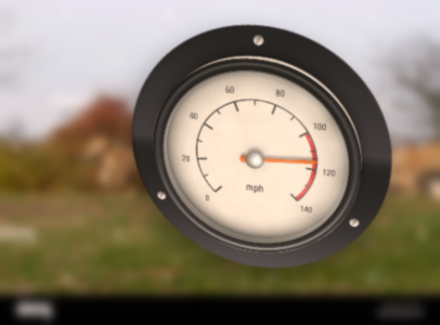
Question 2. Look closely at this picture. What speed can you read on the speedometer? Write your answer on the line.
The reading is 115 mph
